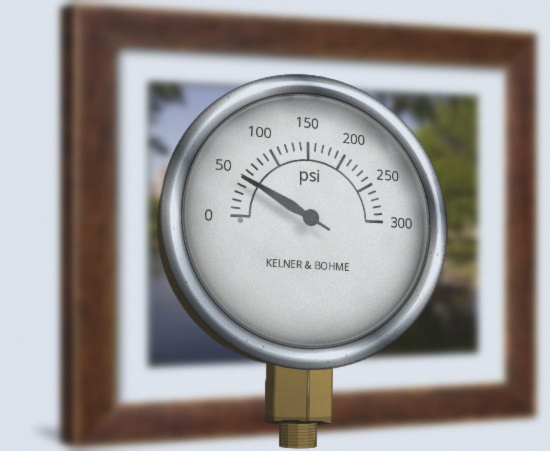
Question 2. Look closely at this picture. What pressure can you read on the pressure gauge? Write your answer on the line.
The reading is 50 psi
